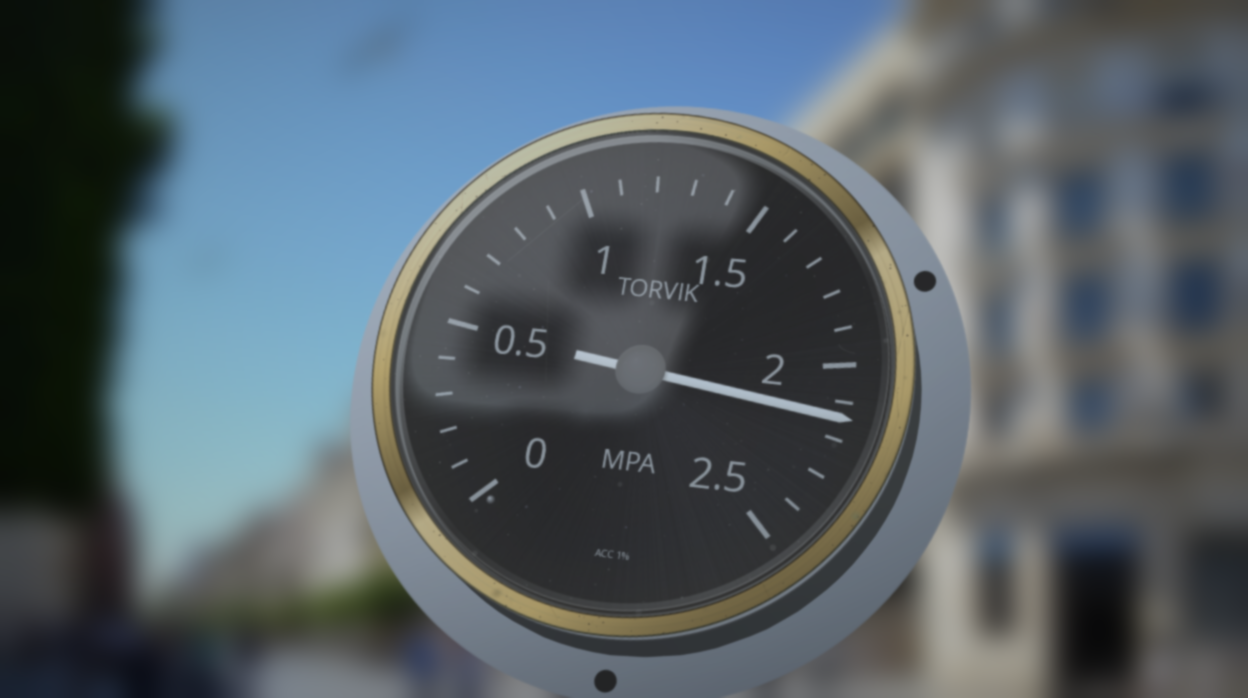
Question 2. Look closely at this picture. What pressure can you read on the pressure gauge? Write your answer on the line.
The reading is 2.15 MPa
